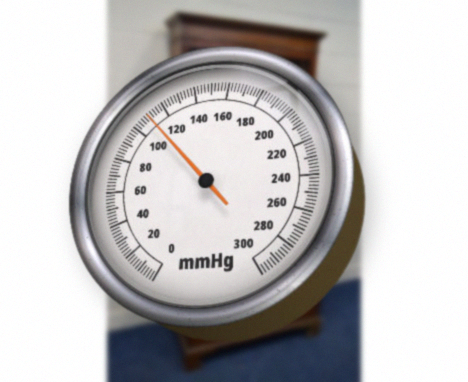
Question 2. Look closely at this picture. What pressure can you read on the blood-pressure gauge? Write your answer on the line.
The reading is 110 mmHg
